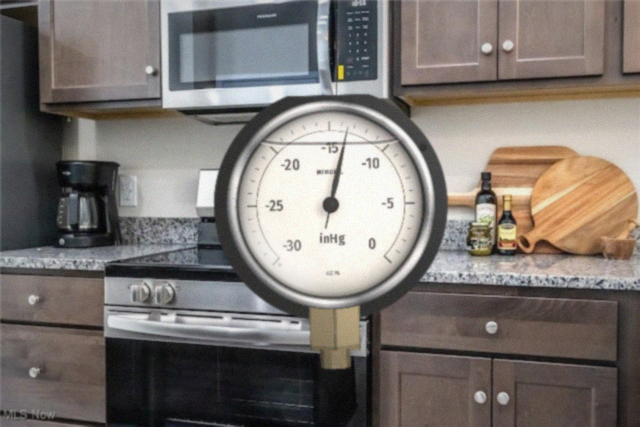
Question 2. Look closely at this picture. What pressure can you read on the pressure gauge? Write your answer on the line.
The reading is -13.5 inHg
